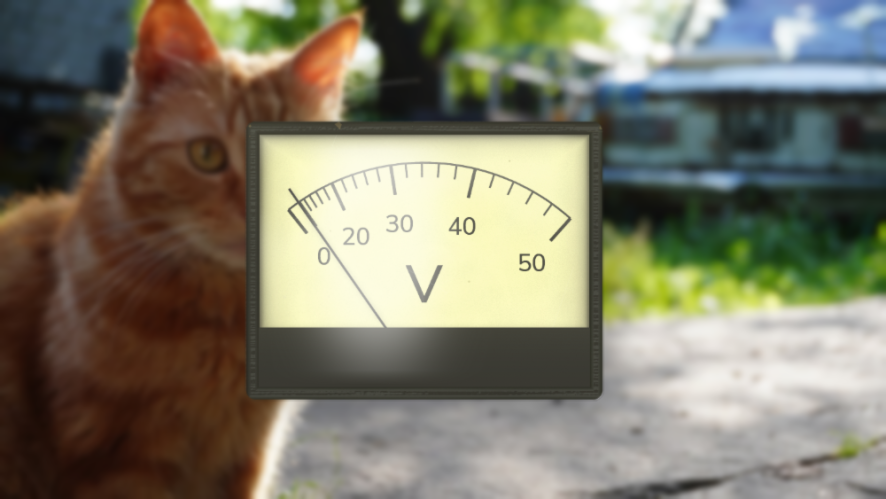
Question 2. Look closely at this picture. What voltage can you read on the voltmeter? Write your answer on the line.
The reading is 10 V
